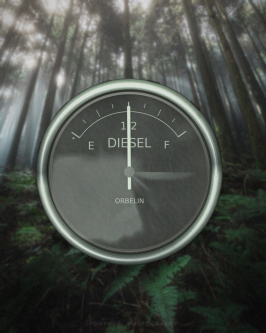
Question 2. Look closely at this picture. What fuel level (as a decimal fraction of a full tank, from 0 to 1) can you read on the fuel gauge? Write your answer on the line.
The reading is 0.5
